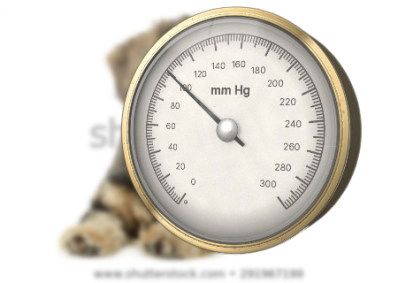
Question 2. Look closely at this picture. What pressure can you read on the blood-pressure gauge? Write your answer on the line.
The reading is 100 mmHg
